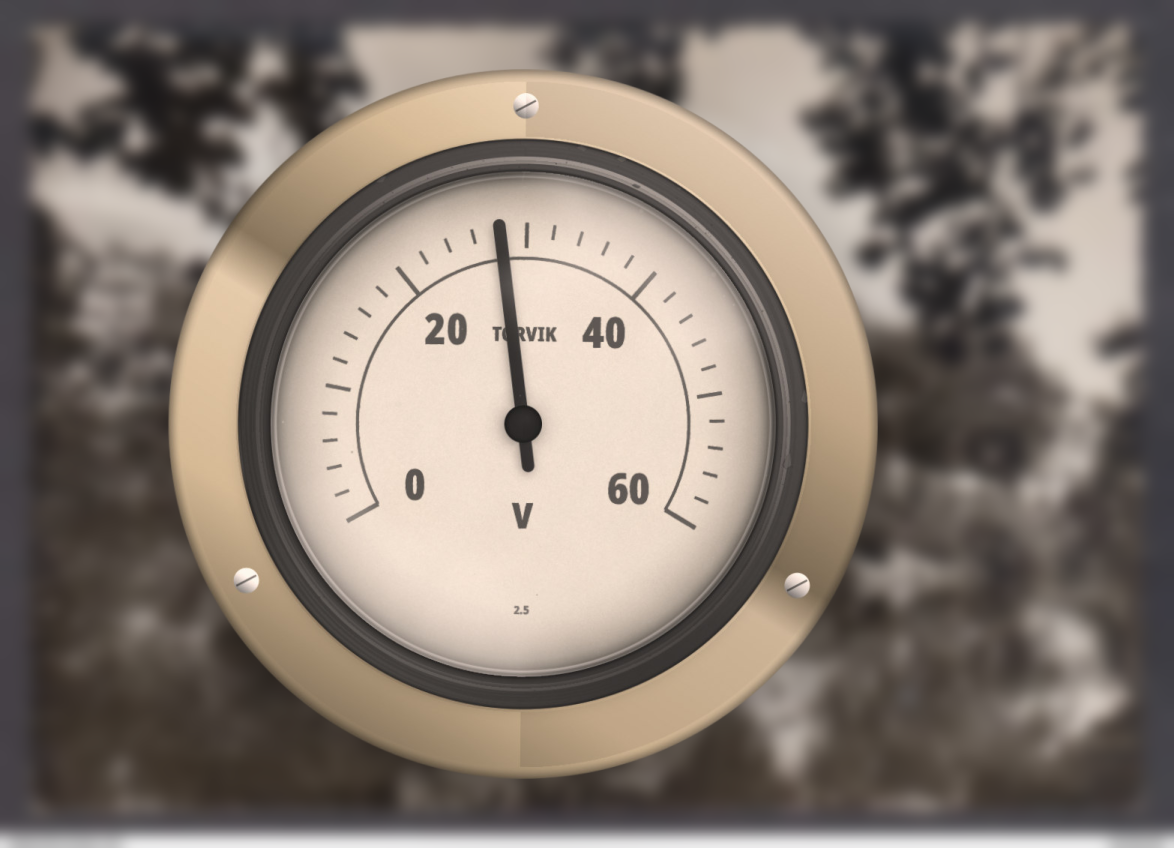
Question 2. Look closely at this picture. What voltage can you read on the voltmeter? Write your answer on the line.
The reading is 28 V
